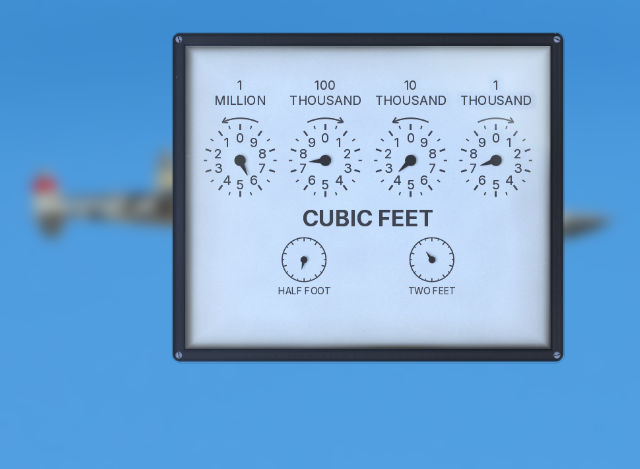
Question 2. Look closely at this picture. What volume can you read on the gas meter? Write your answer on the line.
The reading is 573700 ft³
